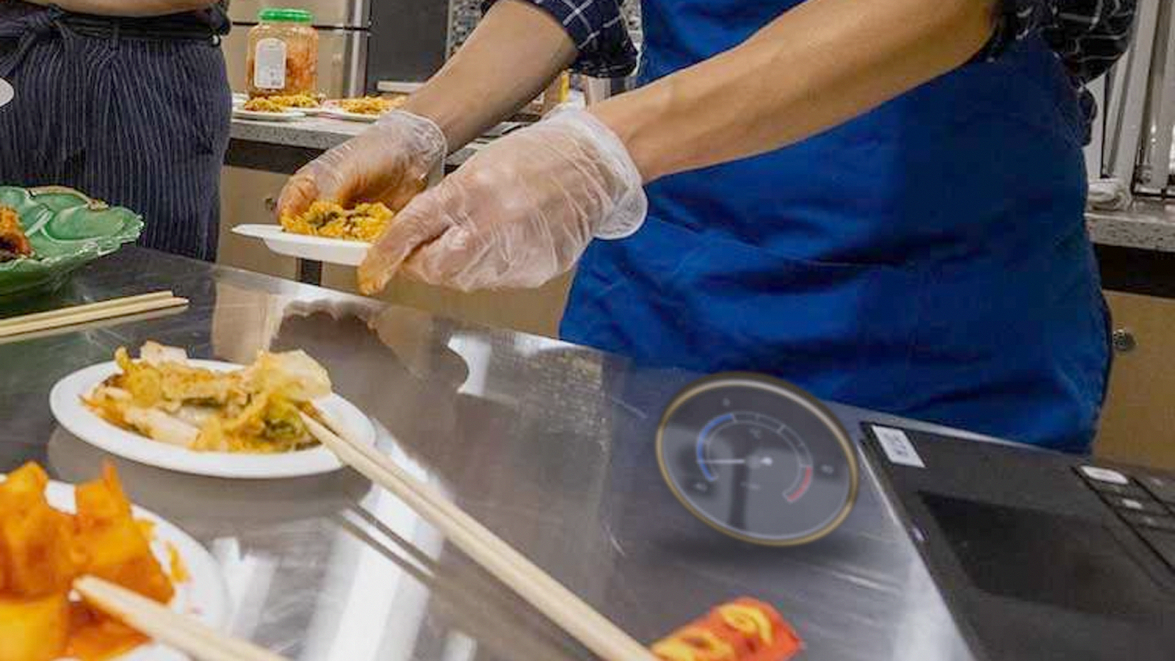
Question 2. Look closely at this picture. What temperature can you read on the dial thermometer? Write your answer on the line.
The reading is -30 °C
